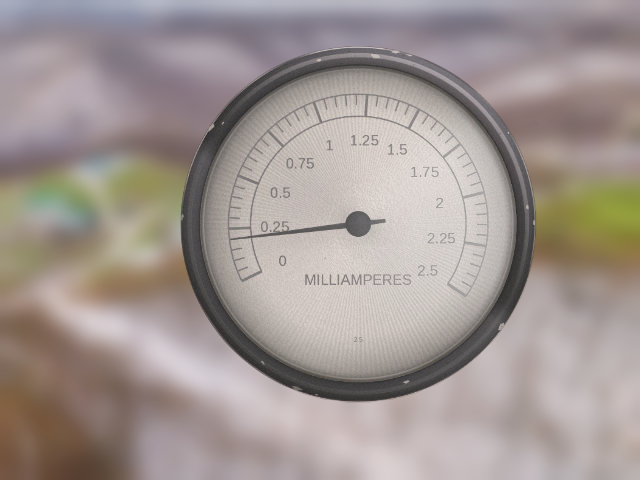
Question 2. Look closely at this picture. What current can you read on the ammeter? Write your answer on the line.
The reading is 0.2 mA
